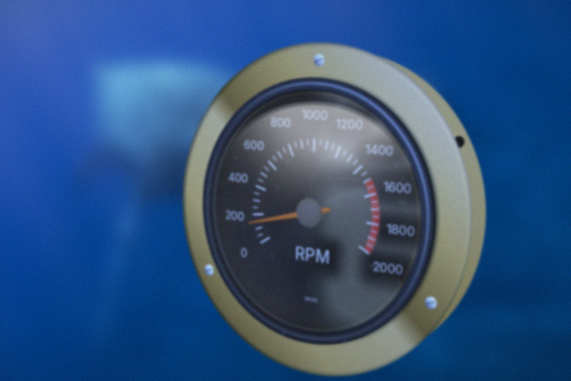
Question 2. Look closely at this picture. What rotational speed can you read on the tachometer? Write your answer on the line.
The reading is 150 rpm
